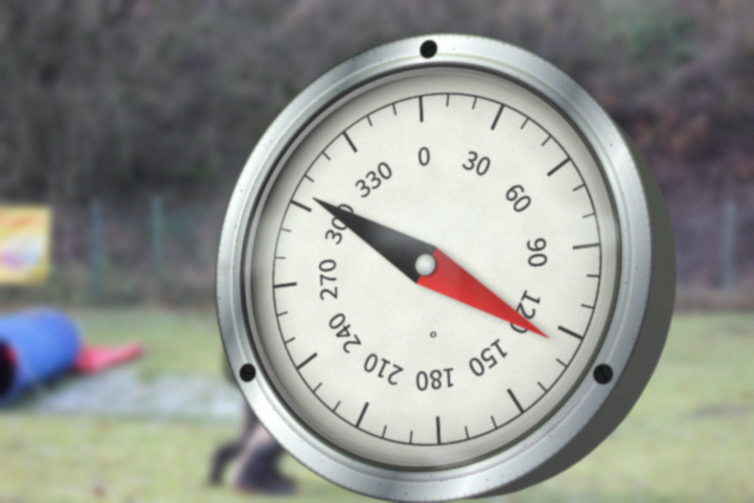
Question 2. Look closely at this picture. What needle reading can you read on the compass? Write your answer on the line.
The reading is 125 °
